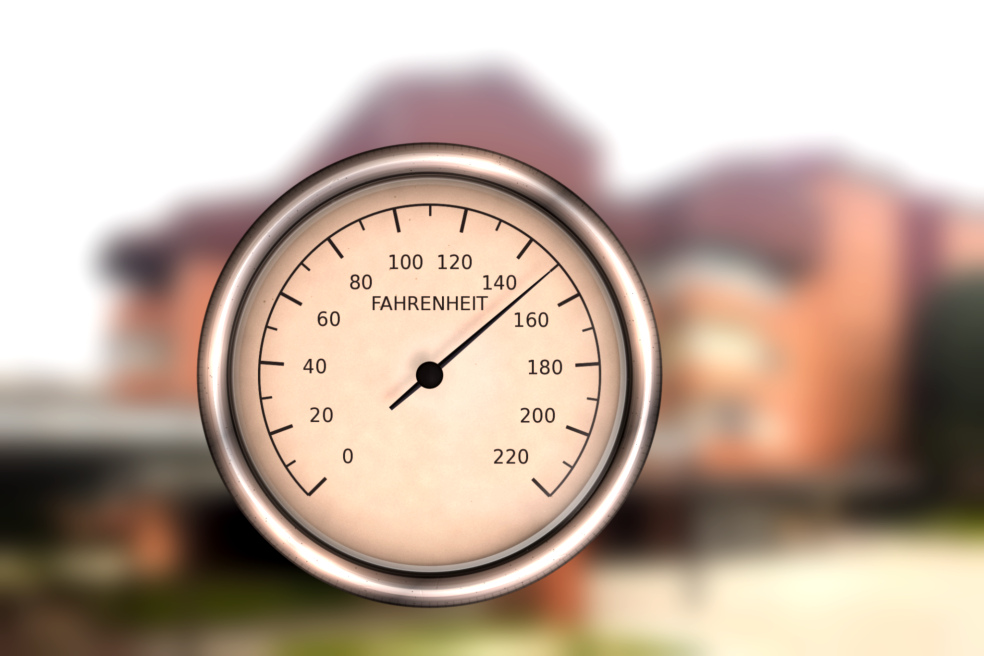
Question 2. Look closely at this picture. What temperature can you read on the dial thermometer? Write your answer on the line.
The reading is 150 °F
